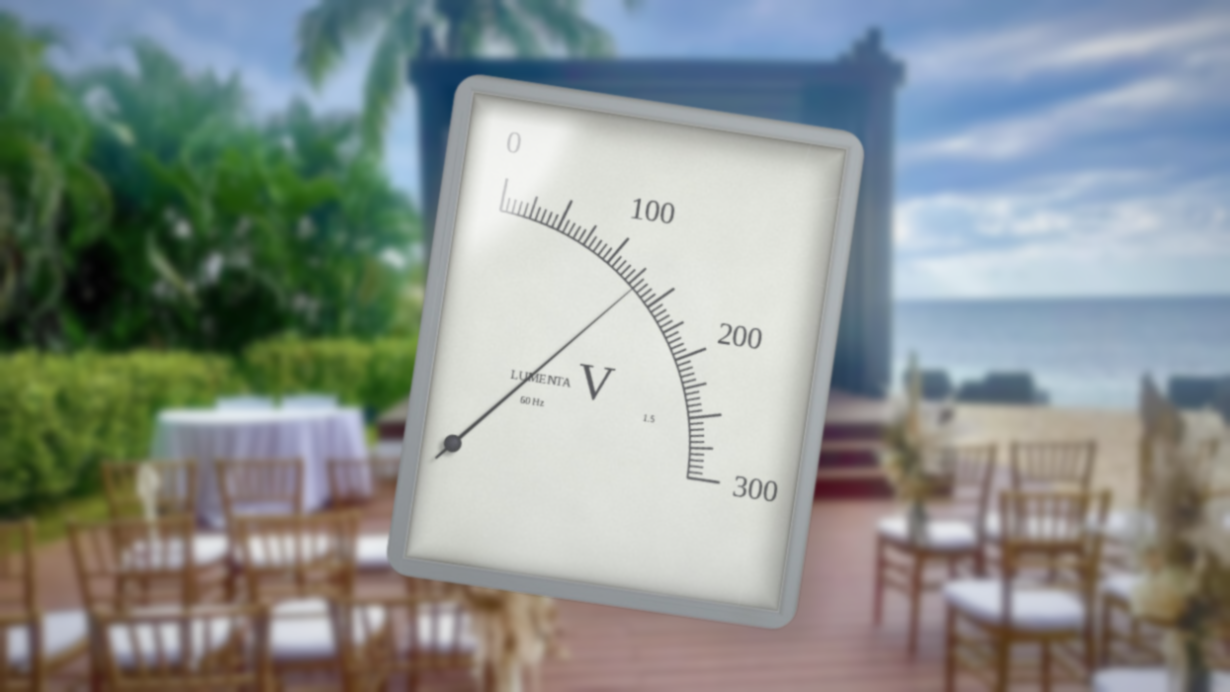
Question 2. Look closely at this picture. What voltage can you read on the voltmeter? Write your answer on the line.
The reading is 130 V
